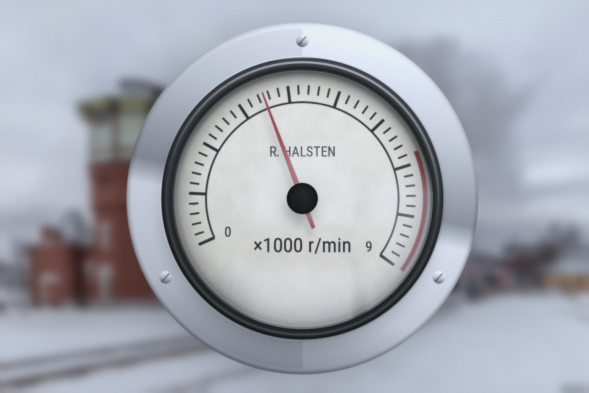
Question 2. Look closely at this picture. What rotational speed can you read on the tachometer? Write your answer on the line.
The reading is 3500 rpm
